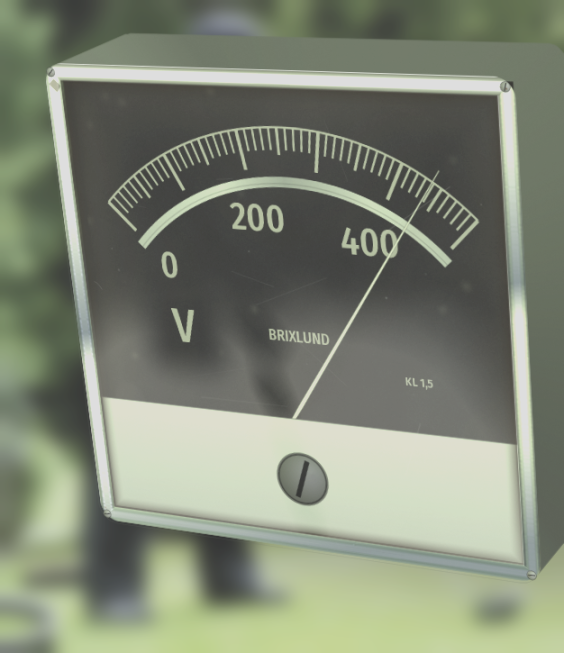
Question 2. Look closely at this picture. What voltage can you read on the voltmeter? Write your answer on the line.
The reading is 440 V
